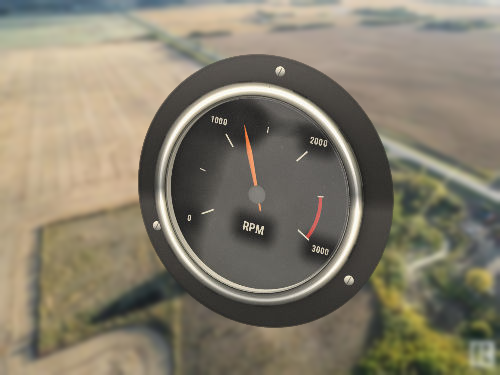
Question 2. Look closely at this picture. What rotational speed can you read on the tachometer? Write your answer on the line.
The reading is 1250 rpm
